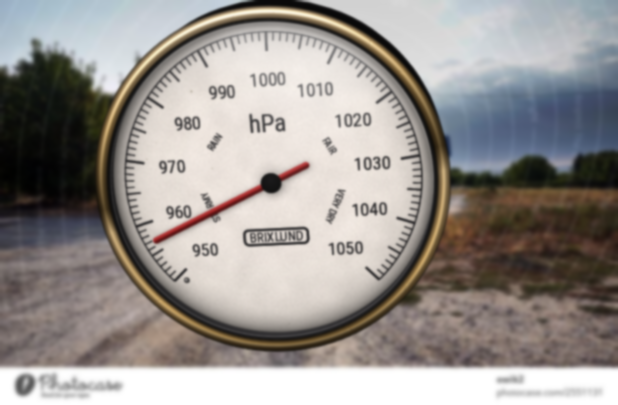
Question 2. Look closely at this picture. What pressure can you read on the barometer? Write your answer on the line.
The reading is 957 hPa
